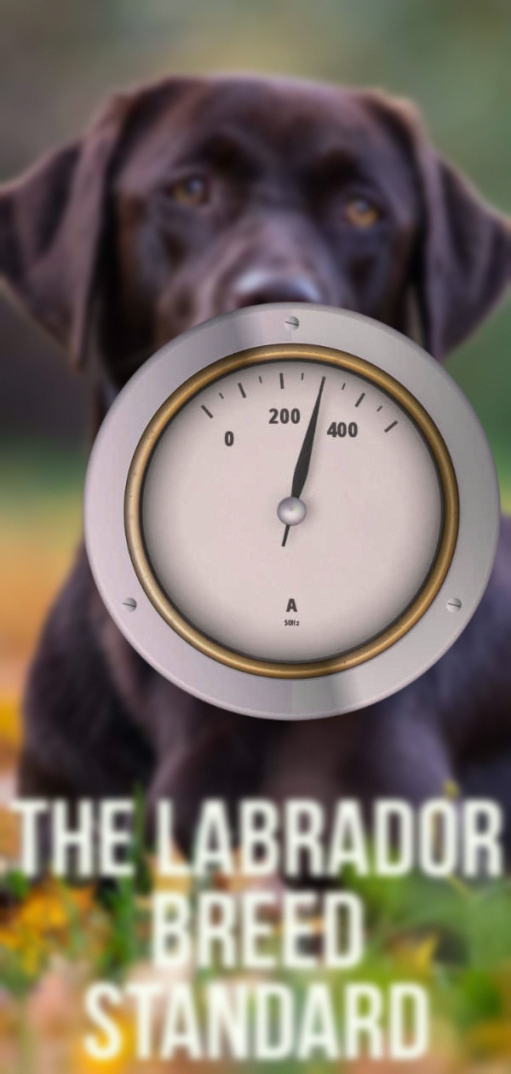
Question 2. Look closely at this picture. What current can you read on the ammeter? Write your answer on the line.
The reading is 300 A
